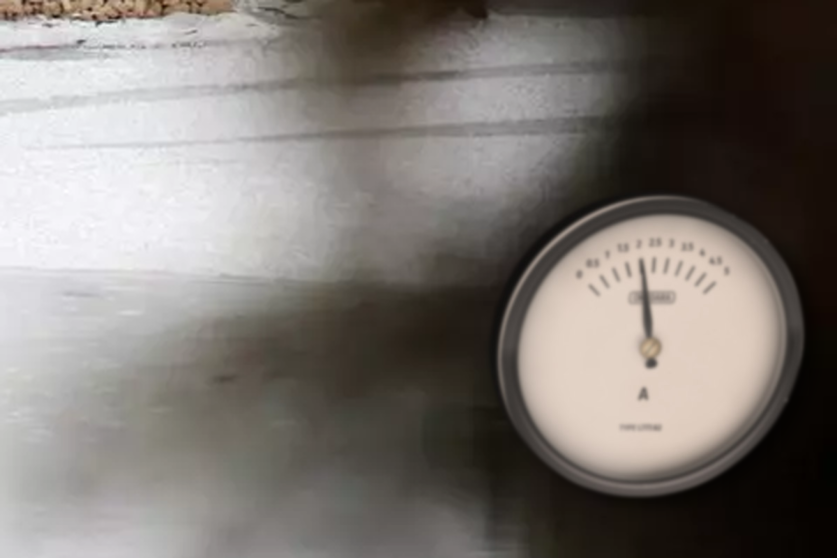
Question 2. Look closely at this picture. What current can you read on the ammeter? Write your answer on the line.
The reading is 2 A
